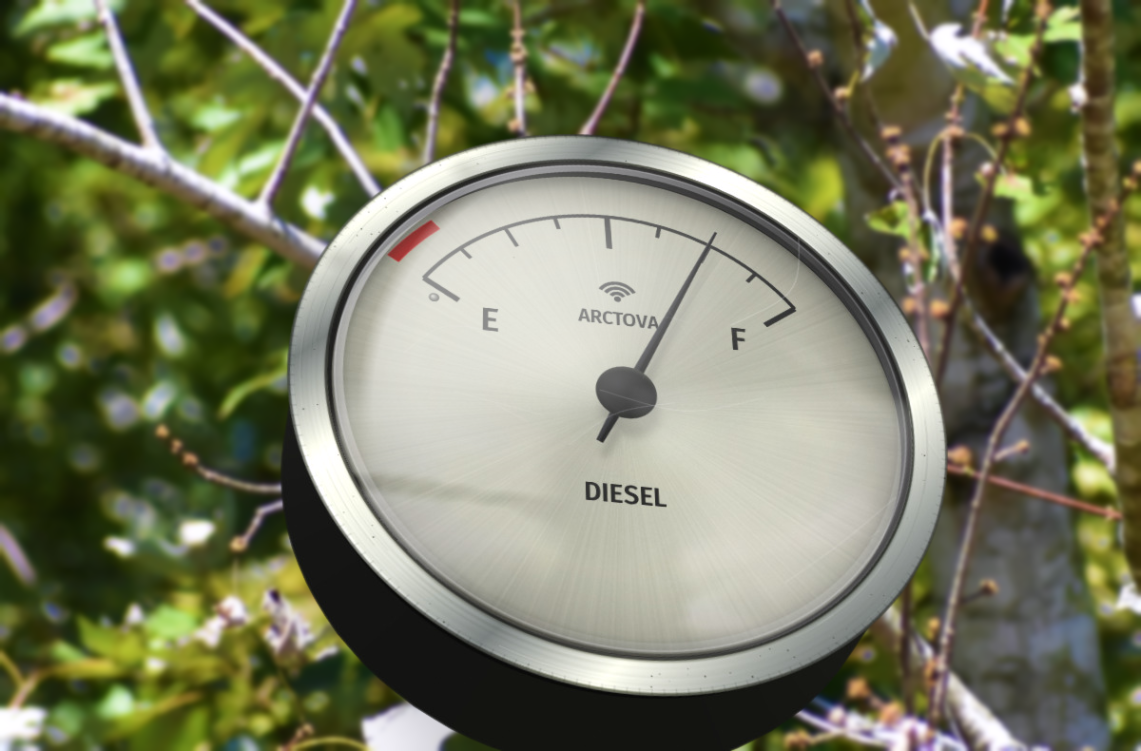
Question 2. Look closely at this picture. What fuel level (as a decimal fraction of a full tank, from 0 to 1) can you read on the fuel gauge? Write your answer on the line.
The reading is 0.75
